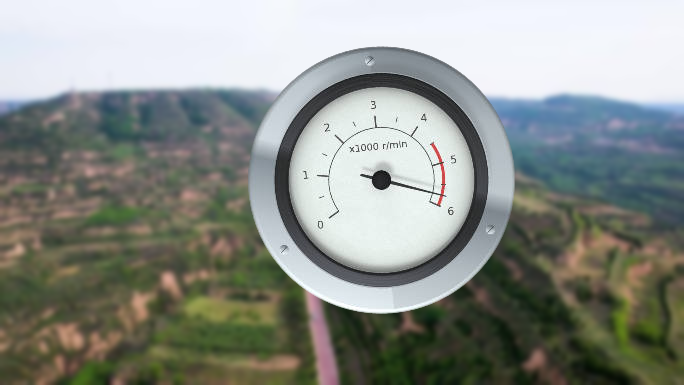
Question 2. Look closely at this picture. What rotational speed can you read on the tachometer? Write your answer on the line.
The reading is 5750 rpm
